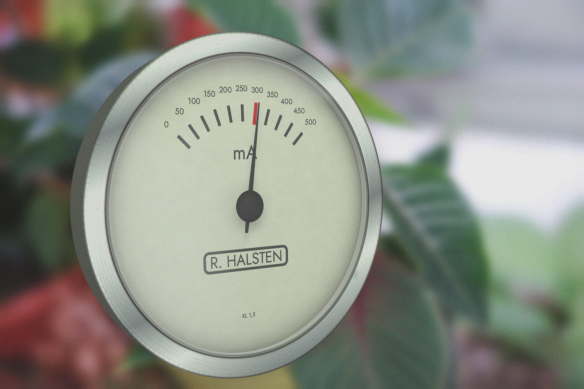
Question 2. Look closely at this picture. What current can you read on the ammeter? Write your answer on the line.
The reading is 300 mA
